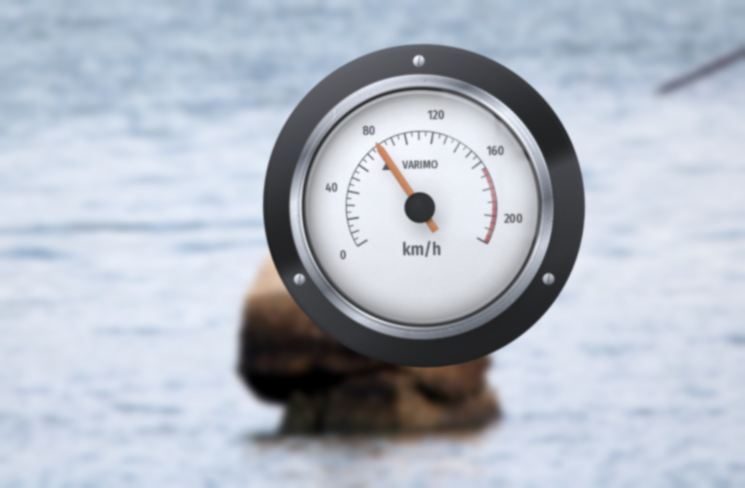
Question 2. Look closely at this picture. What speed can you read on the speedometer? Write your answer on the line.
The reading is 80 km/h
